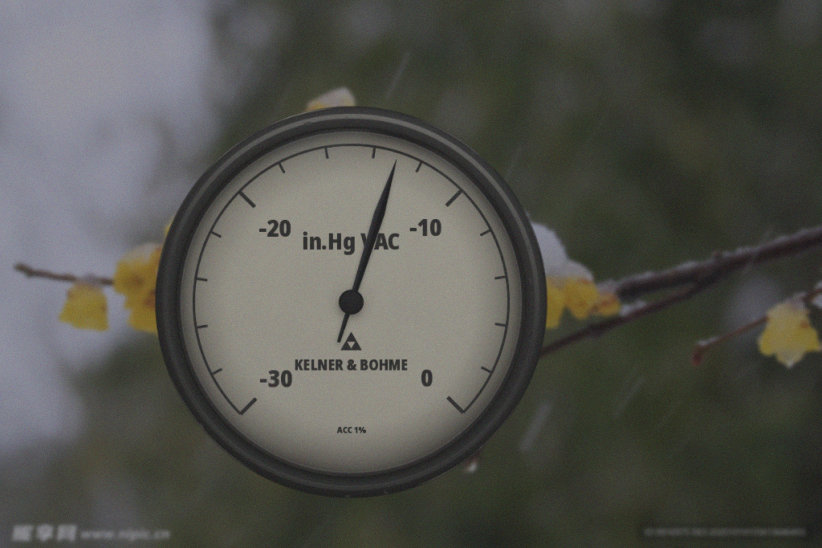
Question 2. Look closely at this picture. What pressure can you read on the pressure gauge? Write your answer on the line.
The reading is -13 inHg
